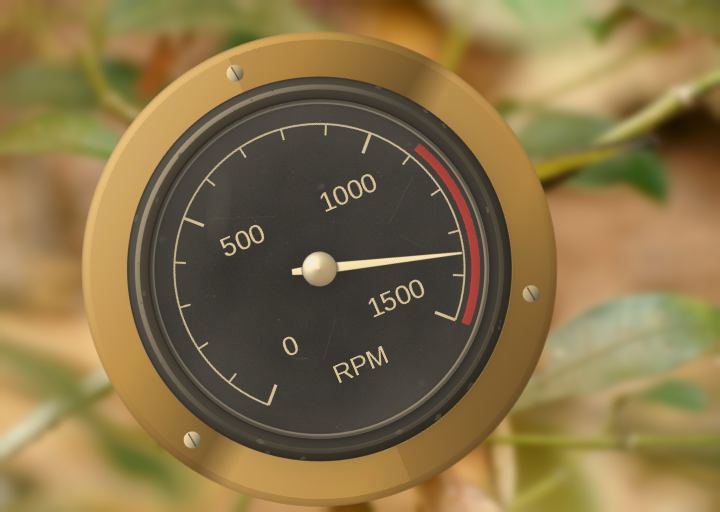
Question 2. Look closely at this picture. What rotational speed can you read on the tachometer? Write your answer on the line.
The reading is 1350 rpm
